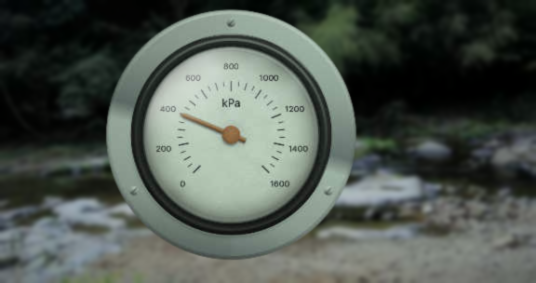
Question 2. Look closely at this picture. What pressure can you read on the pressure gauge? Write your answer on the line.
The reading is 400 kPa
